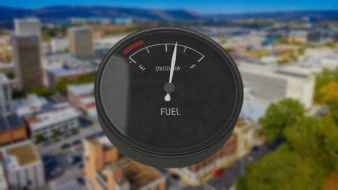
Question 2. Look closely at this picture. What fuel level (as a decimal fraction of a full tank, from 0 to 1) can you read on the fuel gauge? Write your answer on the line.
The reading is 0.625
